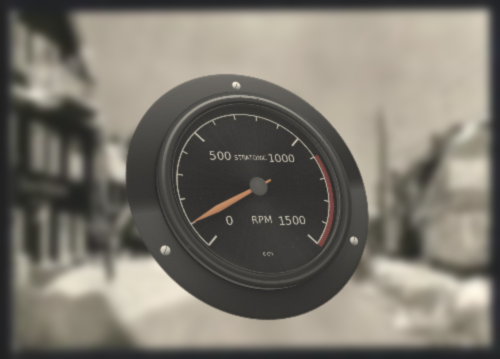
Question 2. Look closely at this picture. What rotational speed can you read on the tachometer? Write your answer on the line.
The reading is 100 rpm
